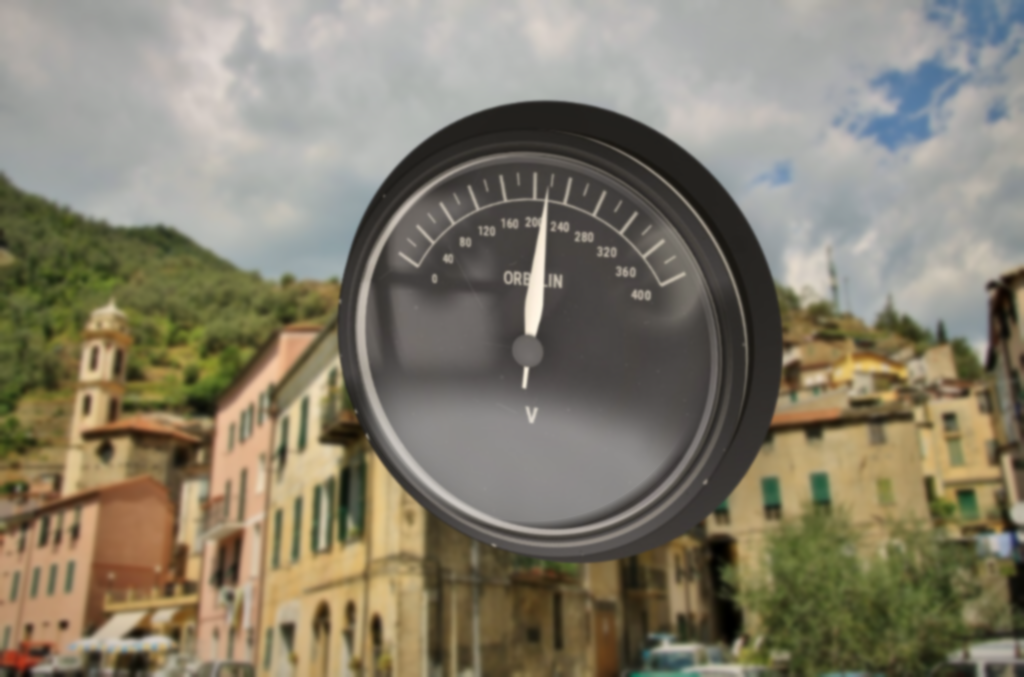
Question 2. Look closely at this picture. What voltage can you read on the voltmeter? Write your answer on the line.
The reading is 220 V
